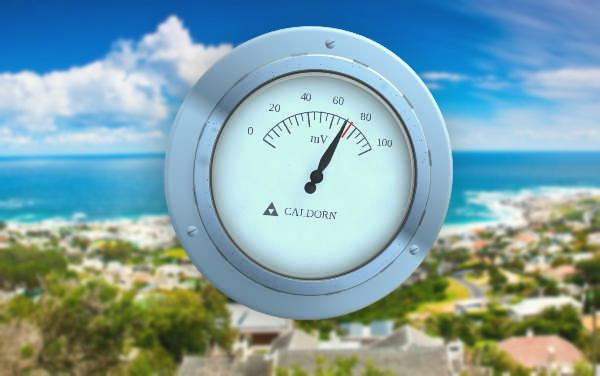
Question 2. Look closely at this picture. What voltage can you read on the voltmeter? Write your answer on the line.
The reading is 70 mV
